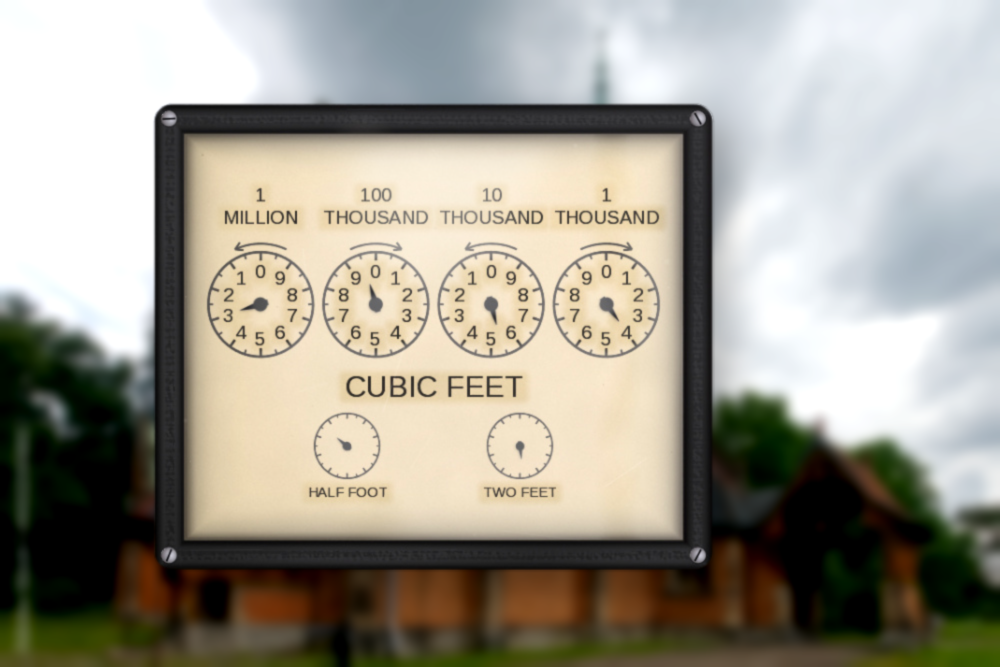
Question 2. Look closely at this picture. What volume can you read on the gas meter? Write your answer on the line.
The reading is 295400 ft³
